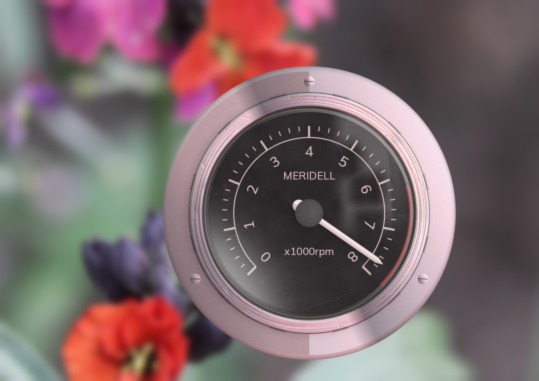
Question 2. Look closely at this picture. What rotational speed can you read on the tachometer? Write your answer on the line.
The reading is 7700 rpm
